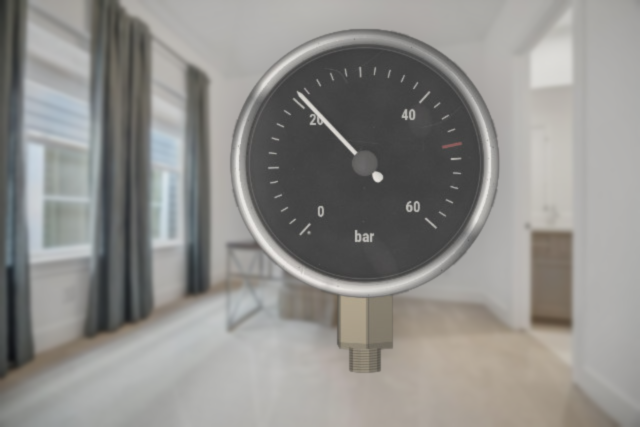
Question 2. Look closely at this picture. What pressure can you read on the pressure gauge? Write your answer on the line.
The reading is 21 bar
